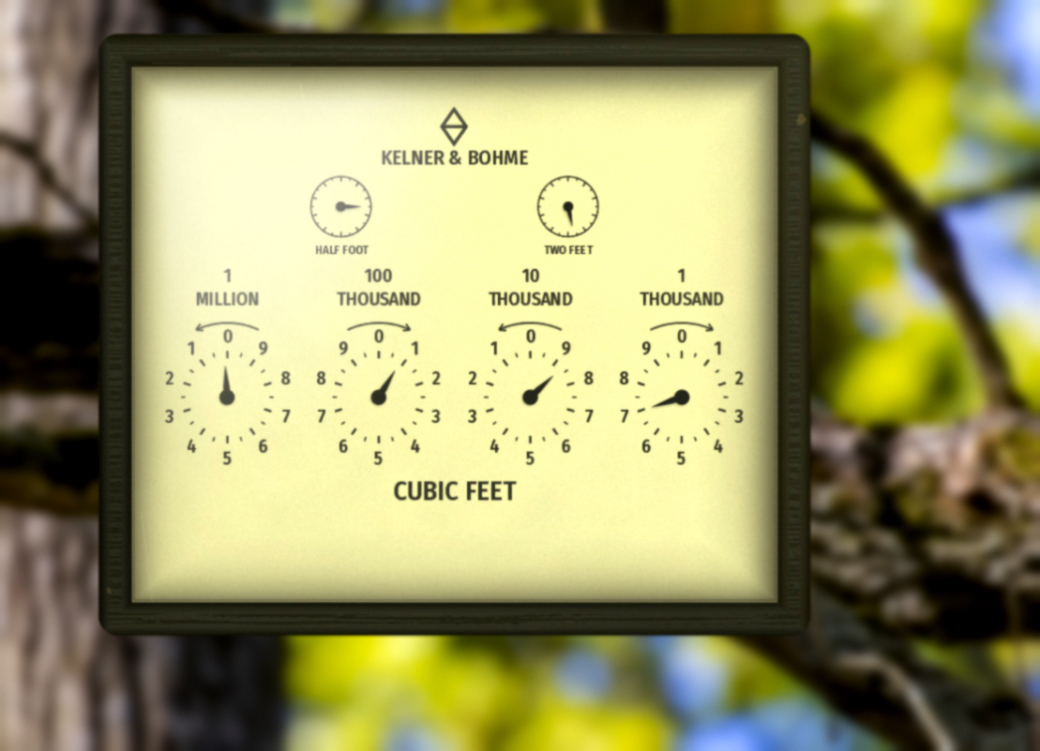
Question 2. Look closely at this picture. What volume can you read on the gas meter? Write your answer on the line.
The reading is 8700 ft³
